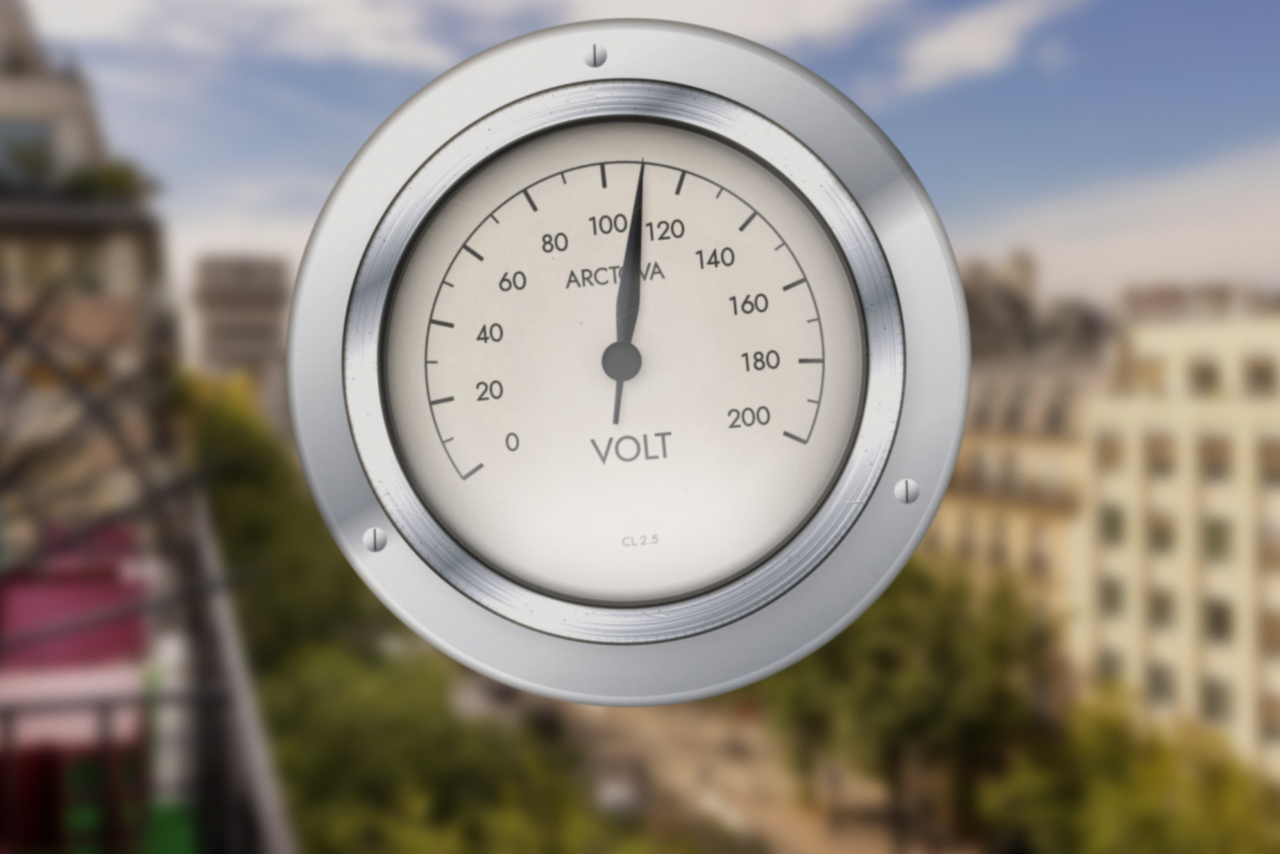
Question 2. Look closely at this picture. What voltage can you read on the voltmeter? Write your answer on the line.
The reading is 110 V
